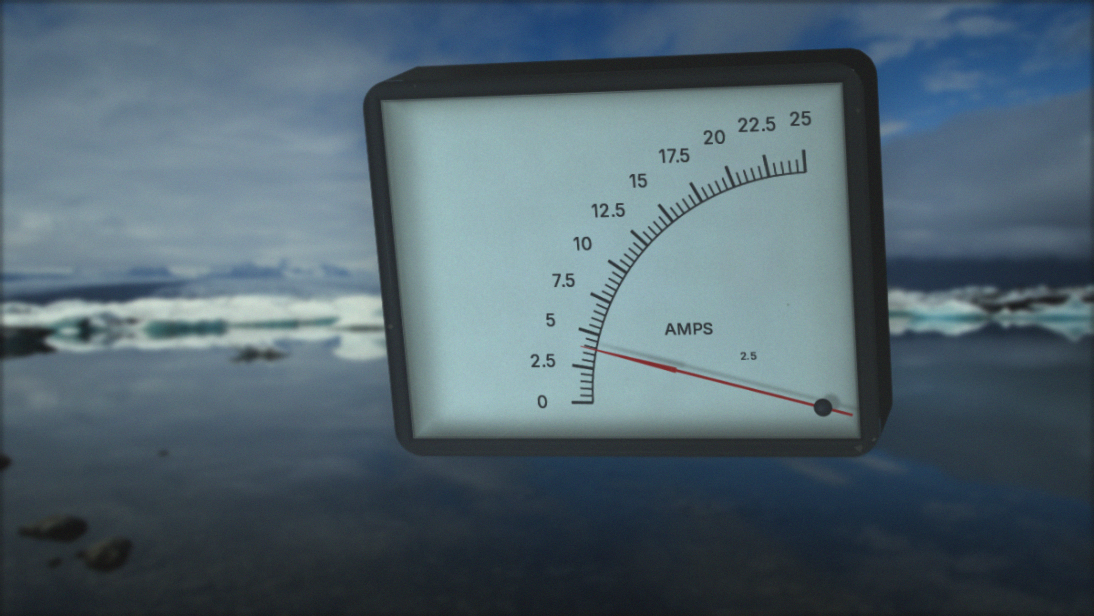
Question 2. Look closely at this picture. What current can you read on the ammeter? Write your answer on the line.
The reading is 4 A
